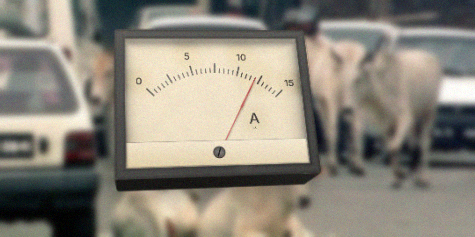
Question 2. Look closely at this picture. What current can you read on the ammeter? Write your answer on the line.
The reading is 12 A
